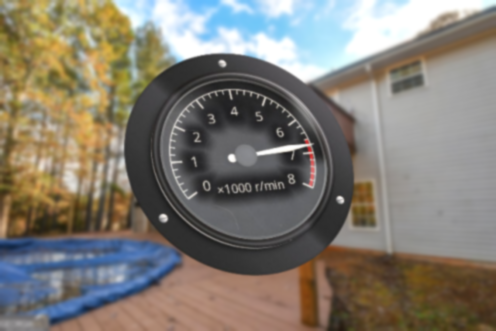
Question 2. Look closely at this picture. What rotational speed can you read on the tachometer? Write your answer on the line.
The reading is 6800 rpm
